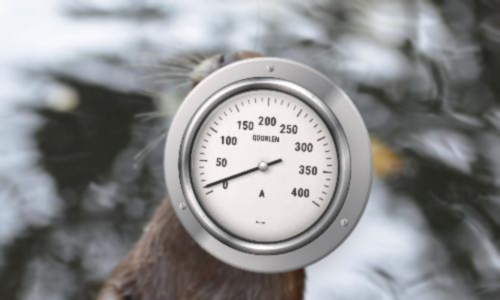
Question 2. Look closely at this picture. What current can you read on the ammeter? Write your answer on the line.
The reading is 10 A
